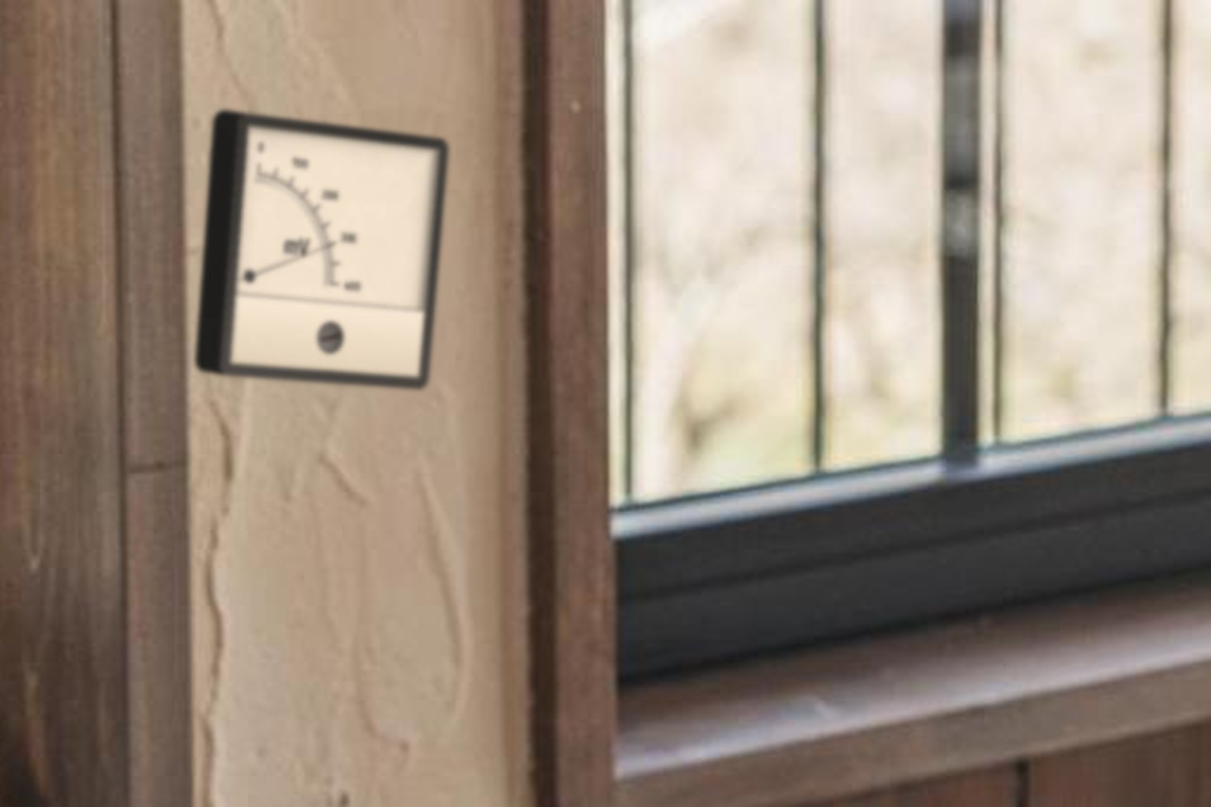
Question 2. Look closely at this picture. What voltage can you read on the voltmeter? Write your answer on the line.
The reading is 300 mV
